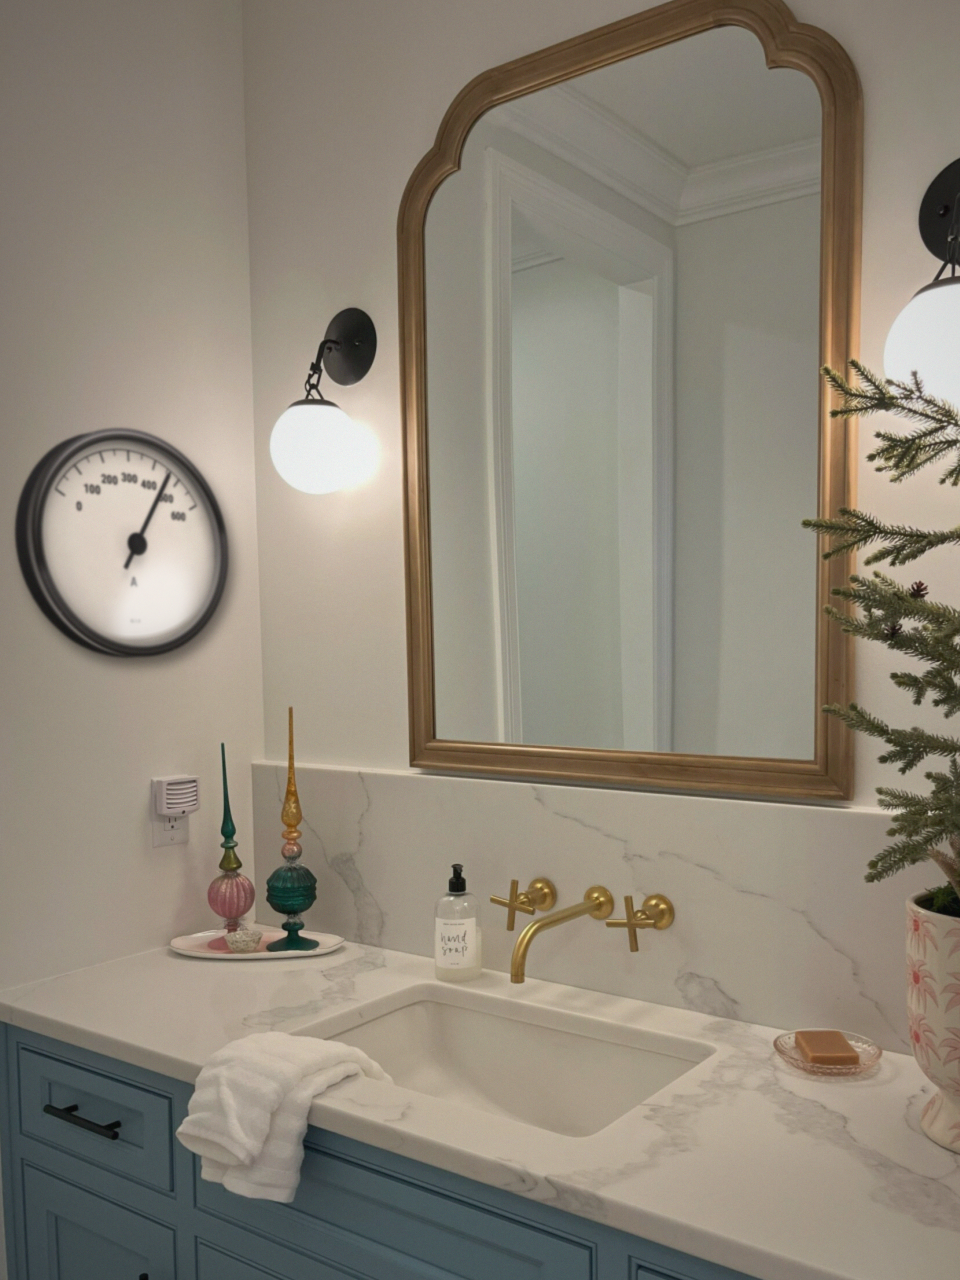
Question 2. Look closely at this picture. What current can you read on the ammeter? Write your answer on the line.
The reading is 450 A
